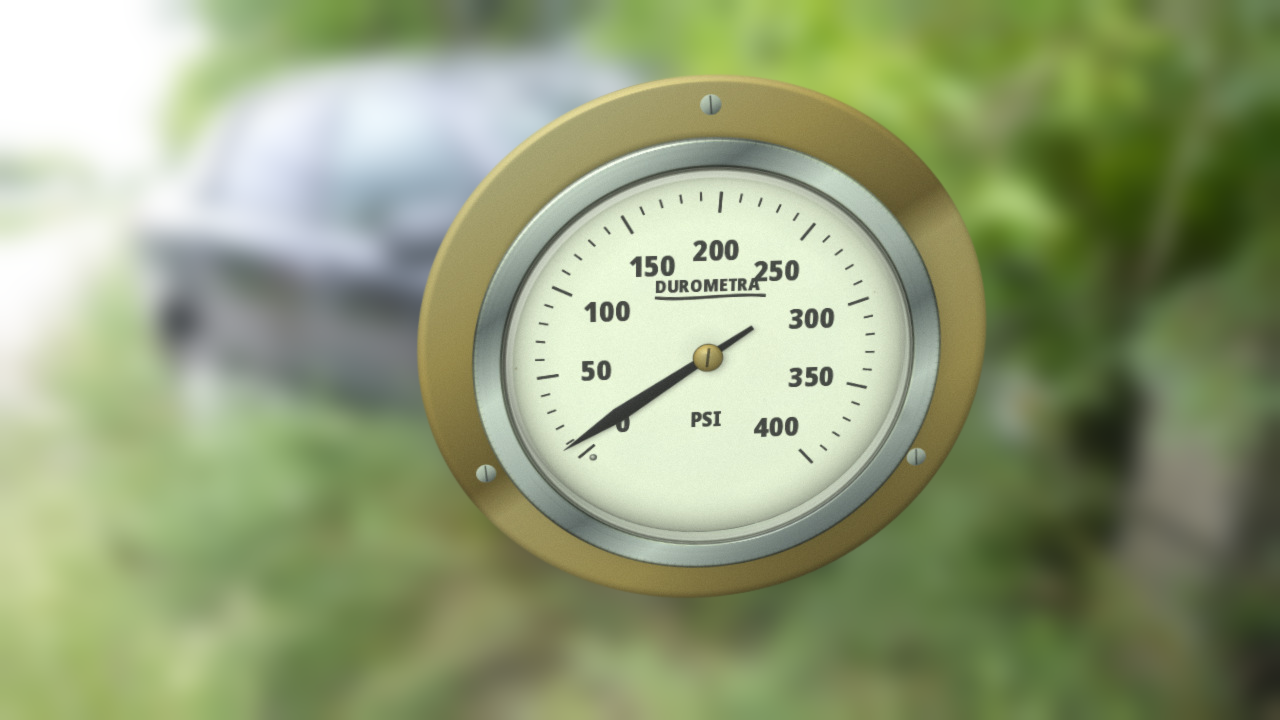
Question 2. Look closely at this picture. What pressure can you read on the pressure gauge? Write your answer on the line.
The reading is 10 psi
